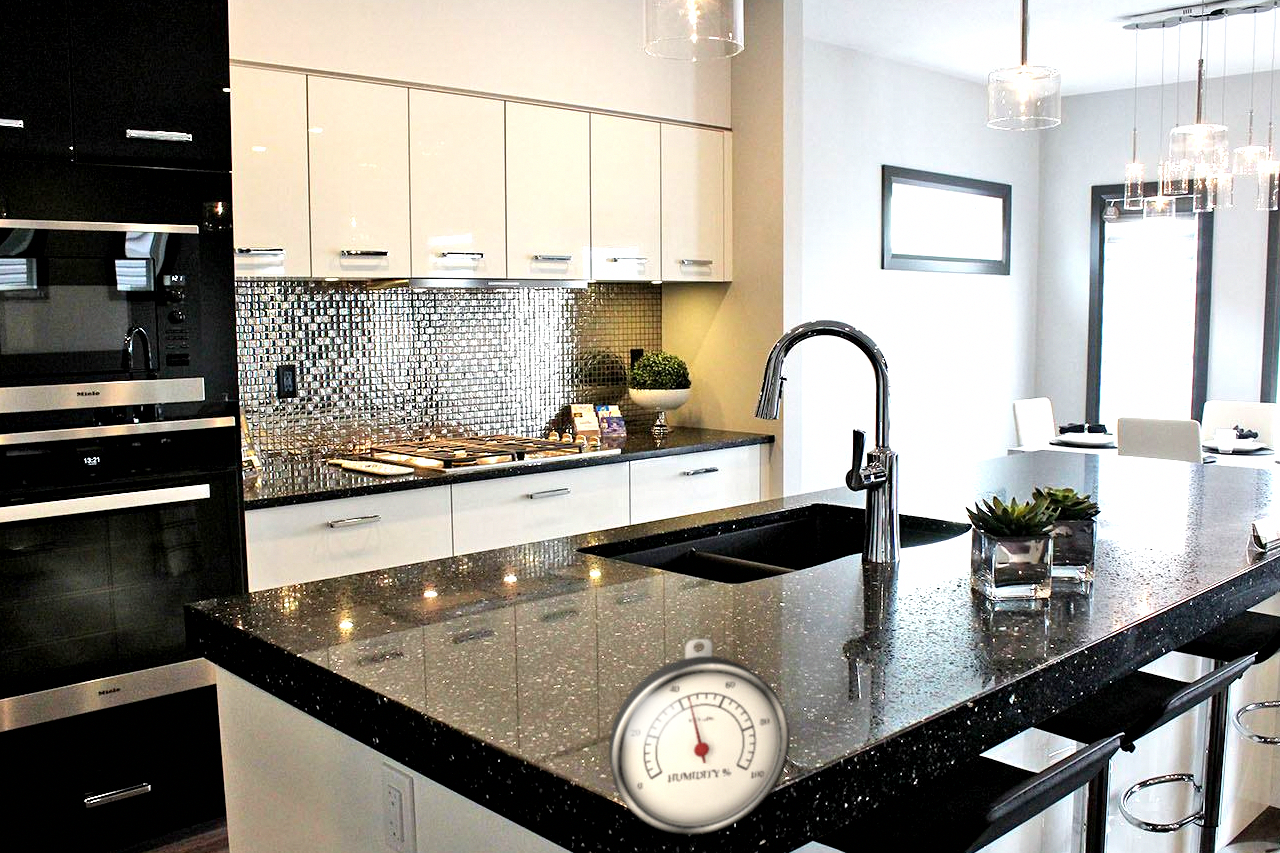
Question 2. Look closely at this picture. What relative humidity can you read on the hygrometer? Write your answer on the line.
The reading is 44 %
